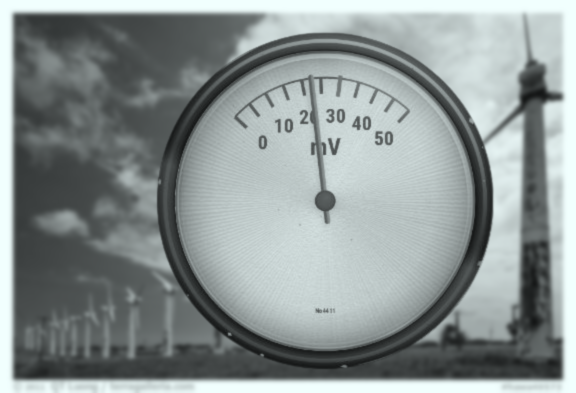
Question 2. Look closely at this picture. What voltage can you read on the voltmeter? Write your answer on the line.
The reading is 22.5 mV
